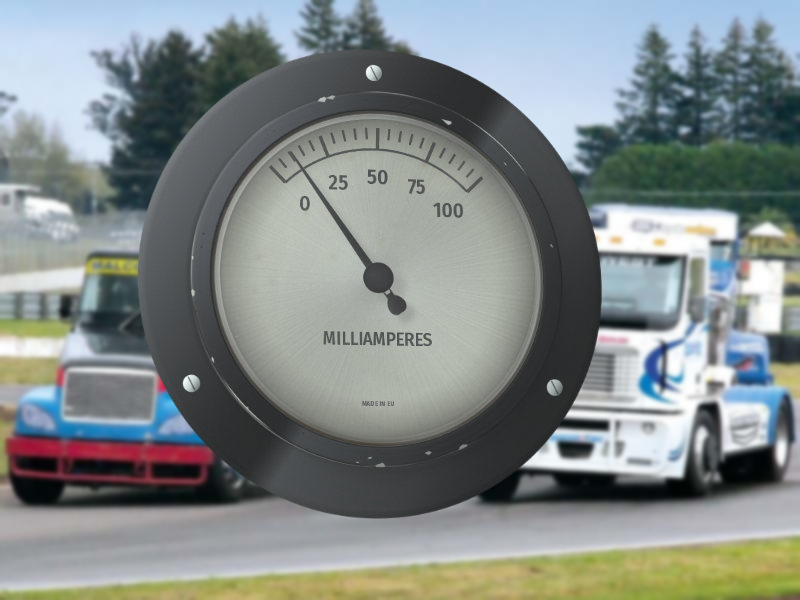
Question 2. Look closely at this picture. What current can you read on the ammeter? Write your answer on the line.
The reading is 10 mA
